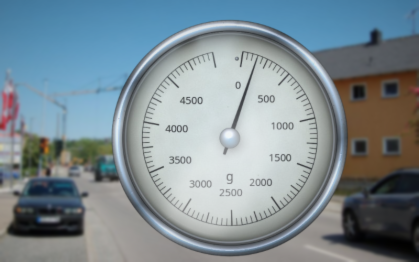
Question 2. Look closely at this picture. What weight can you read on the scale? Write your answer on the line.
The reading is 150 g
